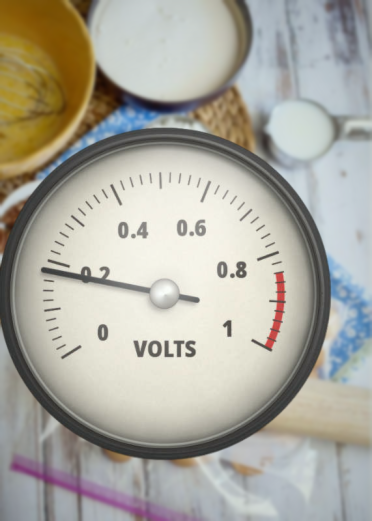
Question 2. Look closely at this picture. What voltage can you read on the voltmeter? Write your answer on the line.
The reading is 0.18 V
